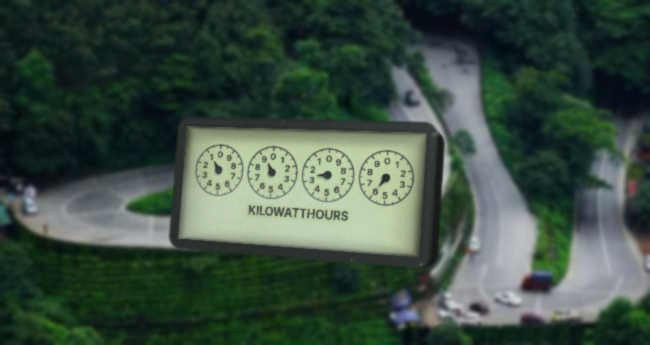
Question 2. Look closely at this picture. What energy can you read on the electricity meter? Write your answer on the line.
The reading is 926 kWh
